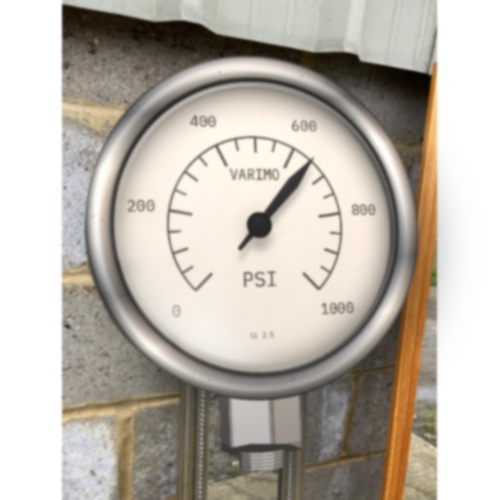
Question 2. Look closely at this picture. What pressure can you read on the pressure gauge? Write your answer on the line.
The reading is 650 psi
